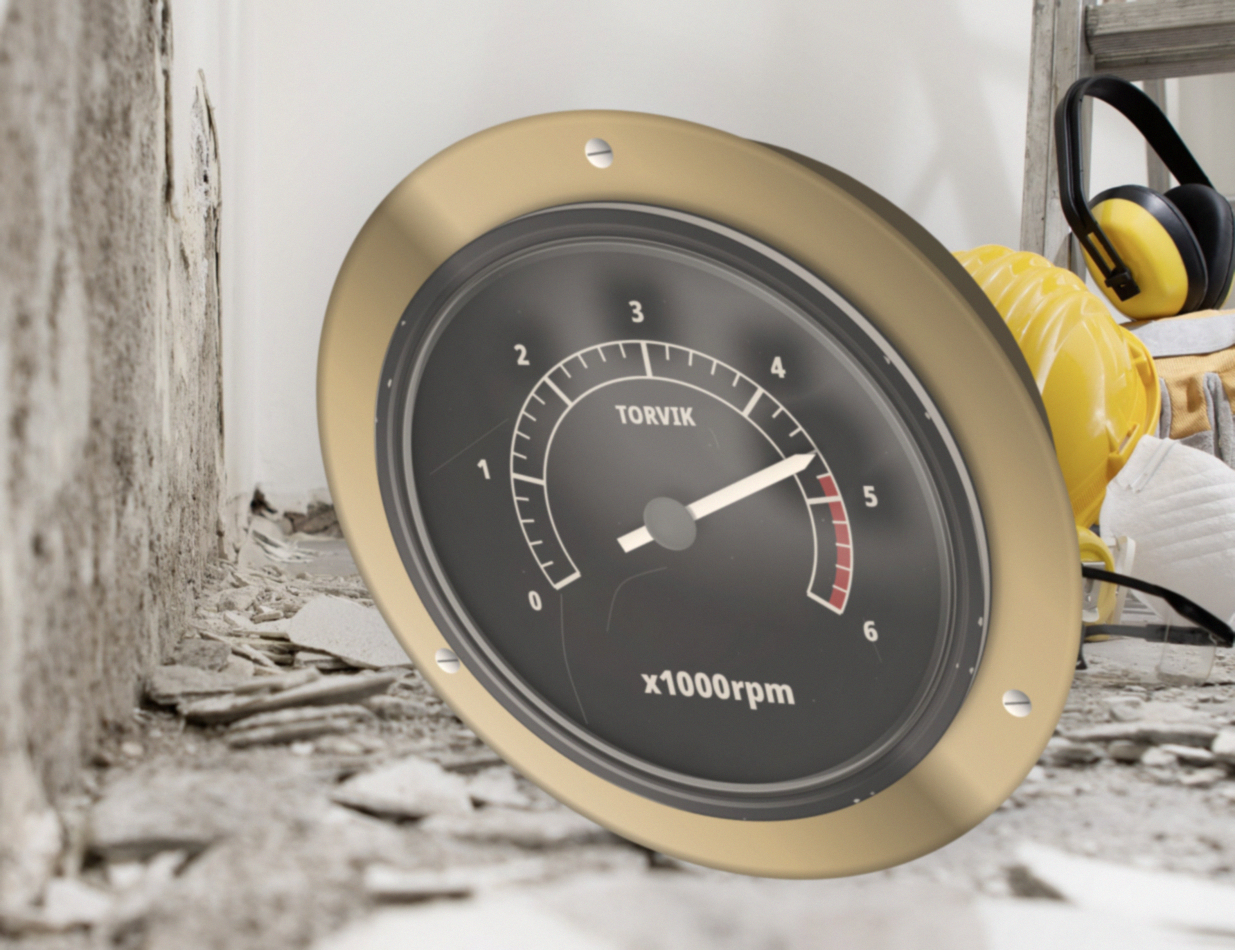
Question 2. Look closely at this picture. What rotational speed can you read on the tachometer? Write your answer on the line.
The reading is 4600 rpm
